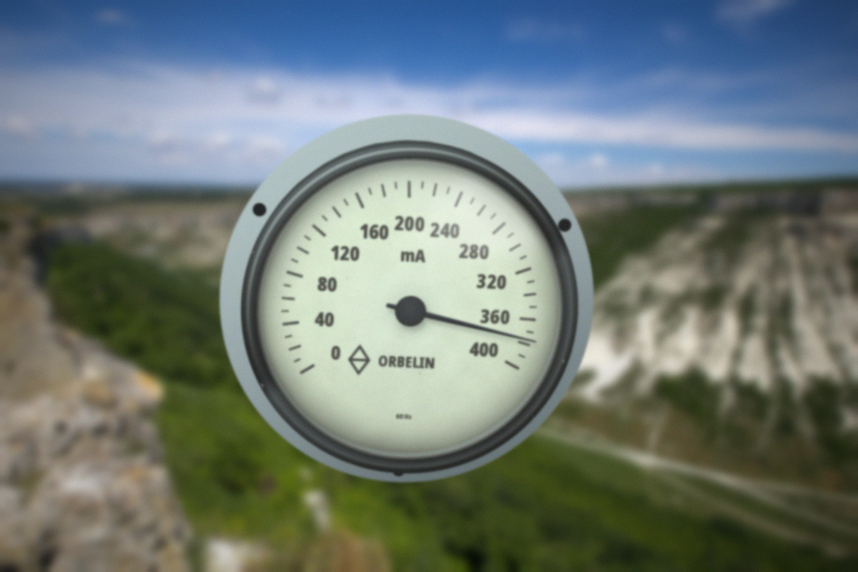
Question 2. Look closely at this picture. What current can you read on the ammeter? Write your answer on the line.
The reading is 375 mA
